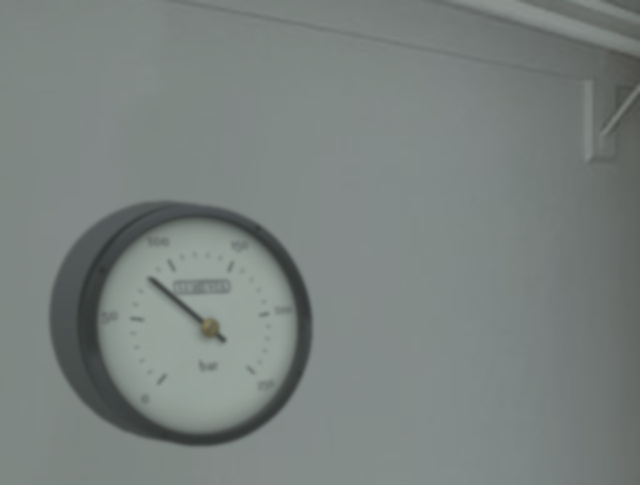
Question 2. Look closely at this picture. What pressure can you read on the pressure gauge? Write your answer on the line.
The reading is 80 bar
